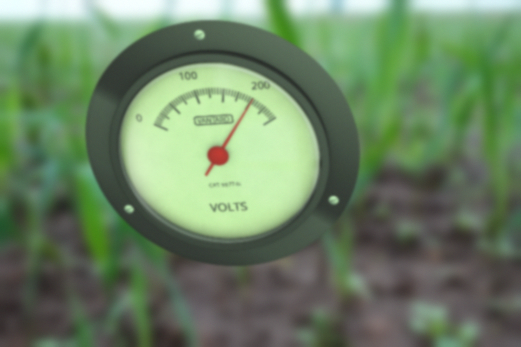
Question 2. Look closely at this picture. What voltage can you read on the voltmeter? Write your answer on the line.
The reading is 200 V
